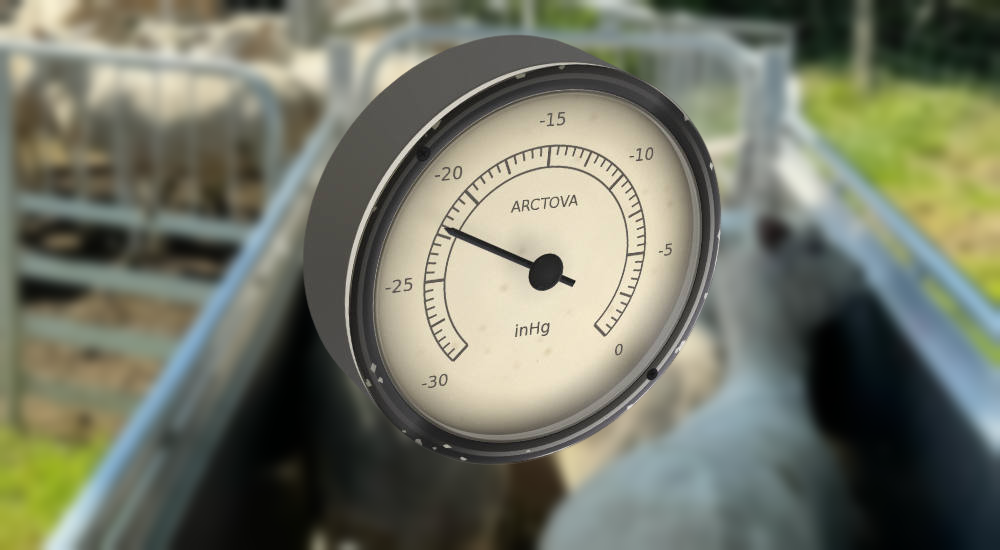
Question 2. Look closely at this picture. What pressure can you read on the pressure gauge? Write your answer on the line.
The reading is -22 inHg
